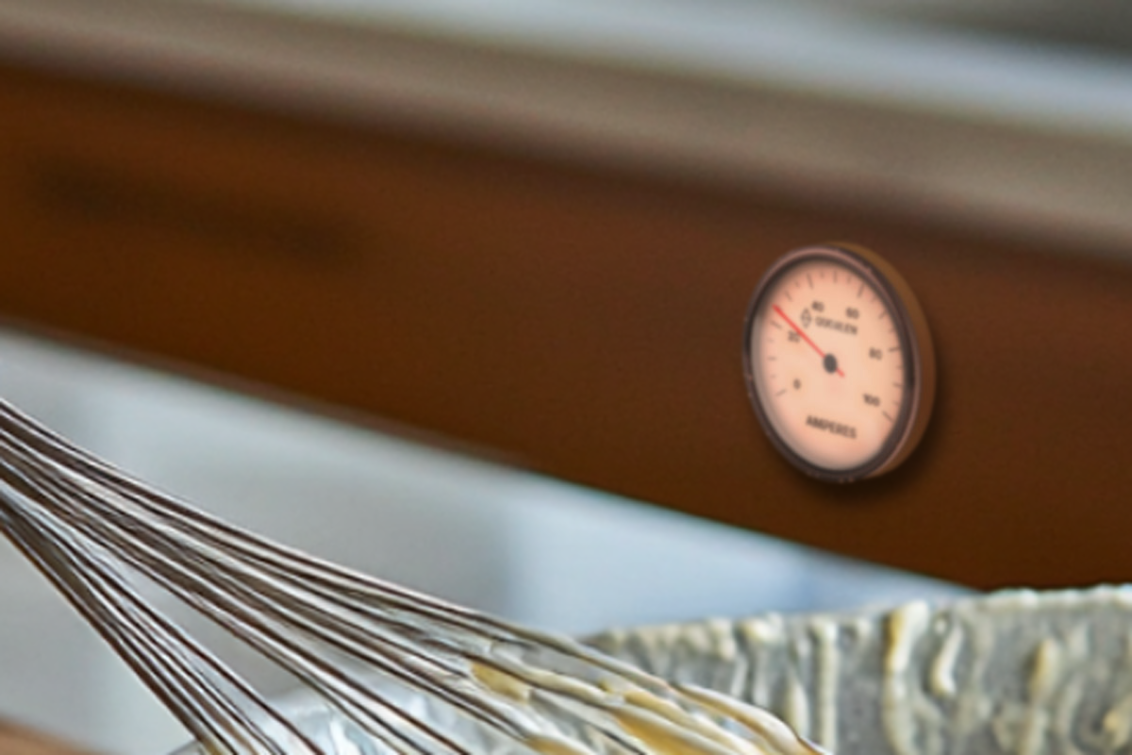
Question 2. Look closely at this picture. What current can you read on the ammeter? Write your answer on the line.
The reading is 25 A
